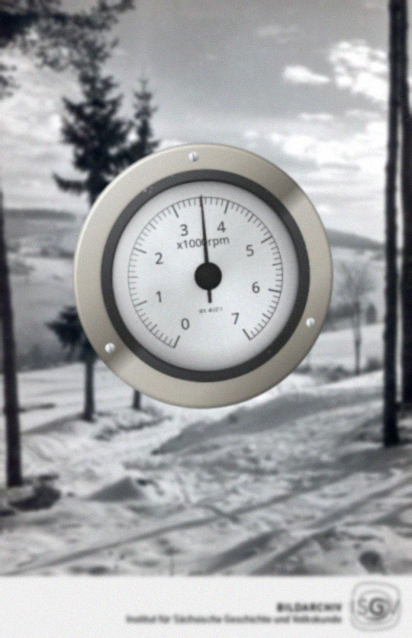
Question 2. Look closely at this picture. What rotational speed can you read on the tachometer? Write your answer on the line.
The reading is 3500 rpm
